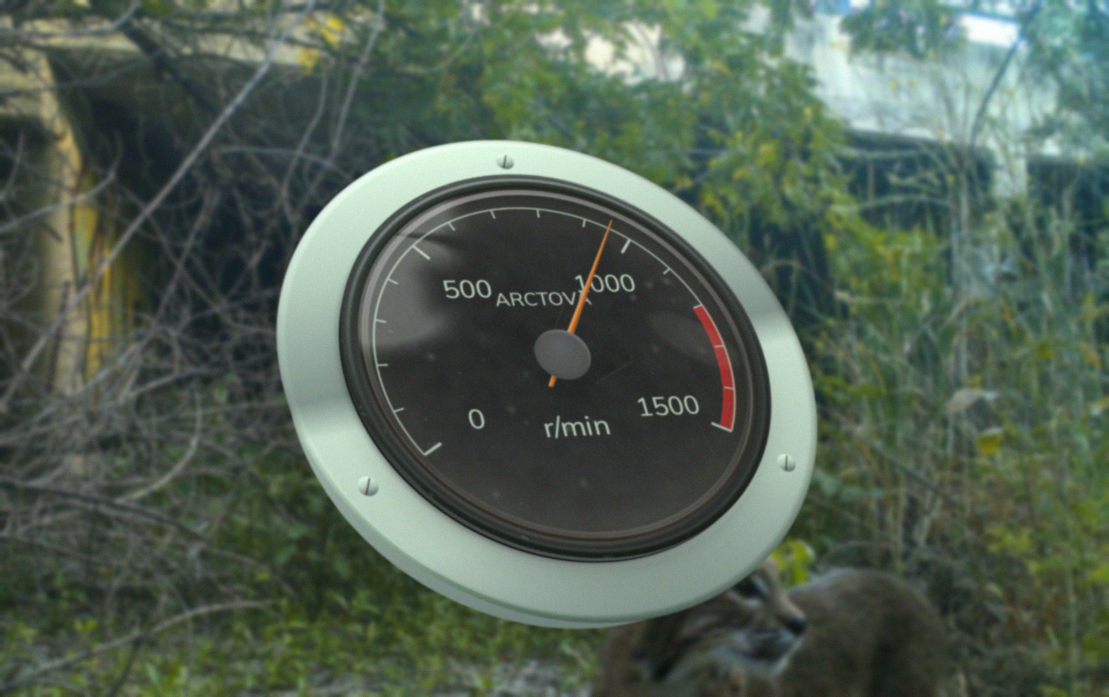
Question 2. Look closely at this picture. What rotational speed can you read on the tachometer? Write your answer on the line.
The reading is 950 rpm
